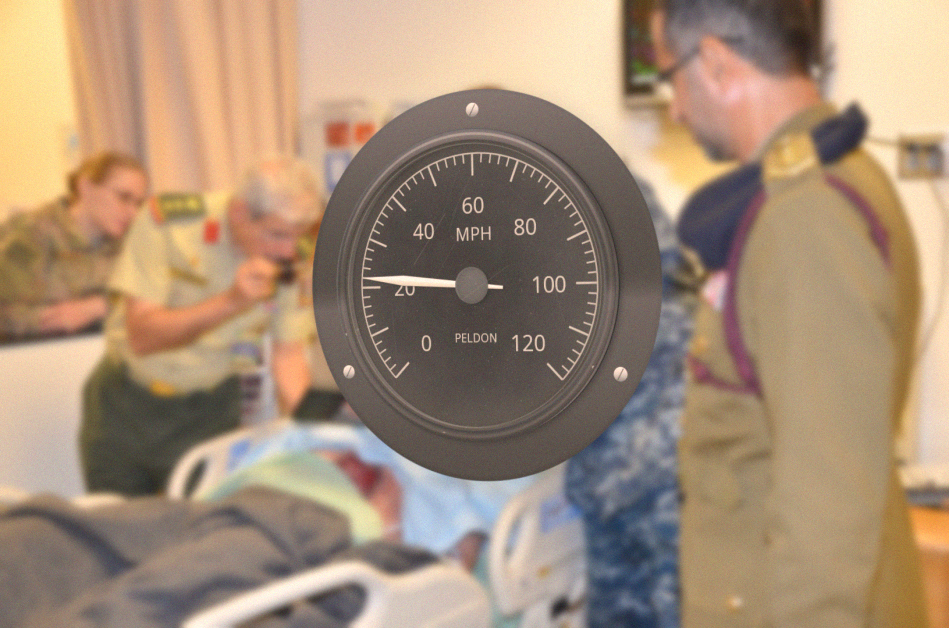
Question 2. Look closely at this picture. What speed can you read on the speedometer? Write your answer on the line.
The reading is 22 mph
